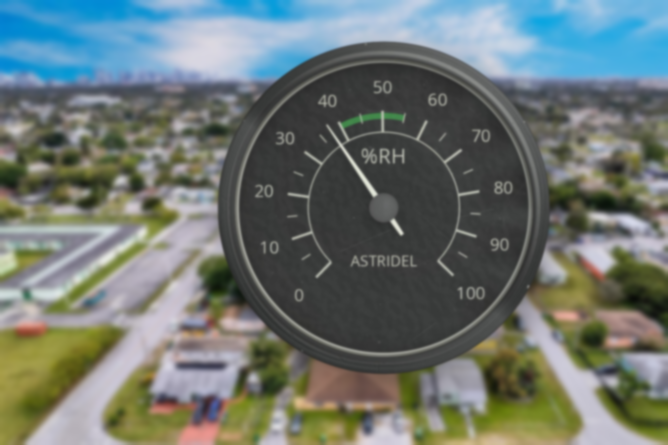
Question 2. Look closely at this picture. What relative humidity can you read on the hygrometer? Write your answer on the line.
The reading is 37.5 %
